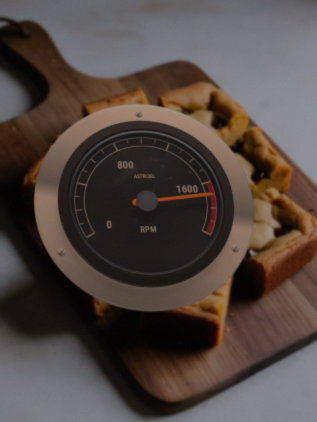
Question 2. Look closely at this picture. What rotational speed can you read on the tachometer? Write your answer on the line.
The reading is 1700 rpm
